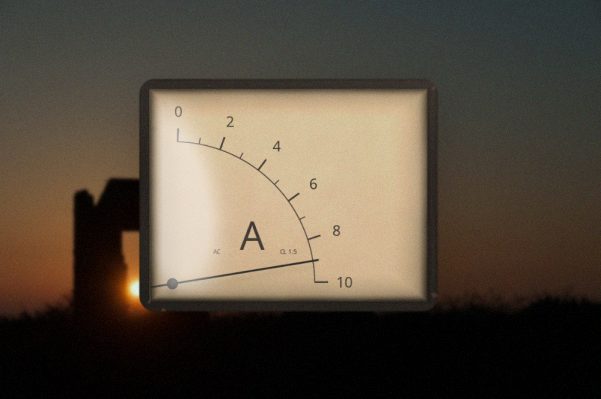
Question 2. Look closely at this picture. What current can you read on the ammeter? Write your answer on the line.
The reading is 9 A
